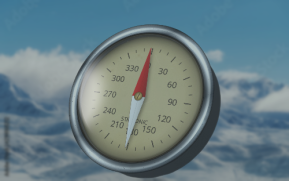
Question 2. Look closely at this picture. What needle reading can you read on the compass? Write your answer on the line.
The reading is 0 °
